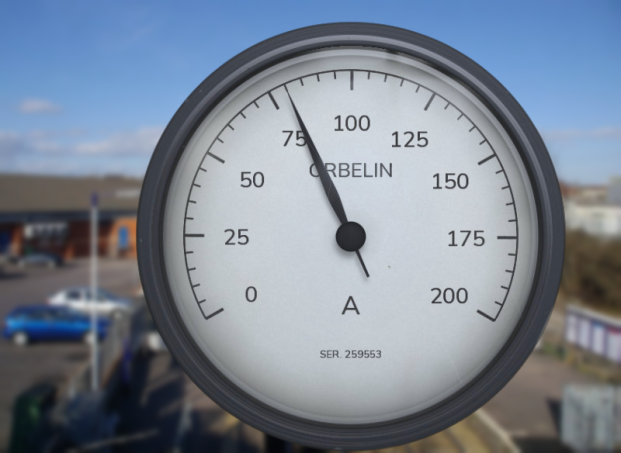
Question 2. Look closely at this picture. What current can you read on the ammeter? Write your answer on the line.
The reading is 80 A
